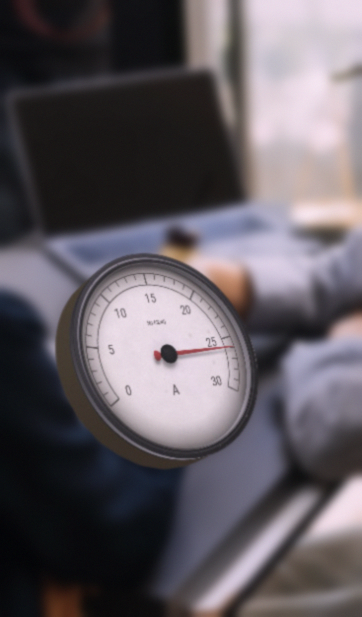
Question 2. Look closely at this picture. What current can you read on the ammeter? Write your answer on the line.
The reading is 26 A
